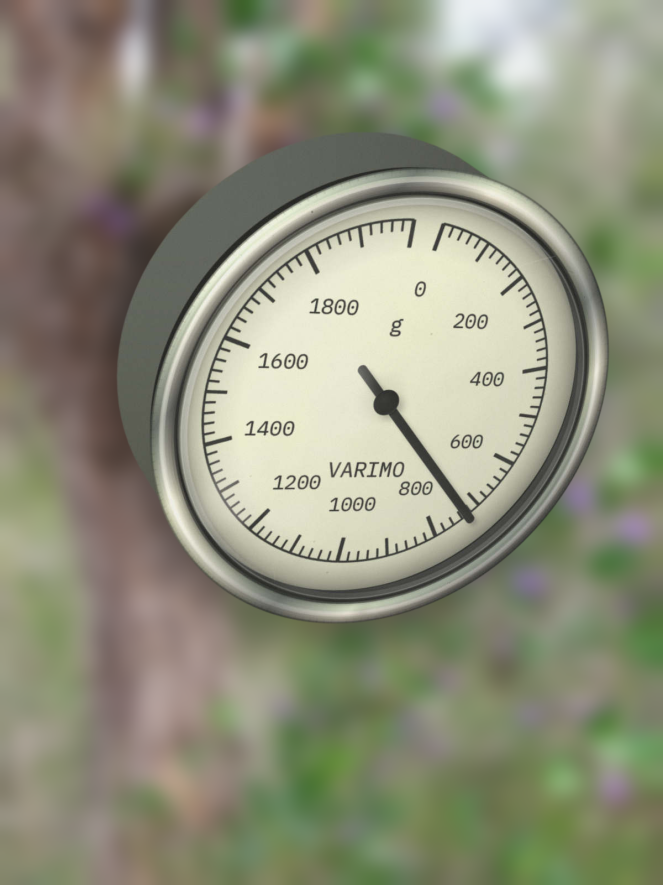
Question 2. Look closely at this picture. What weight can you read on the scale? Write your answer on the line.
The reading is 730 g
